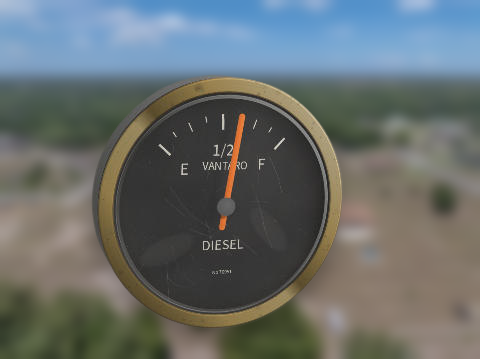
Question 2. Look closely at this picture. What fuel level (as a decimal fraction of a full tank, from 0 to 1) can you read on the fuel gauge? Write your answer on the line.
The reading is 0.625
